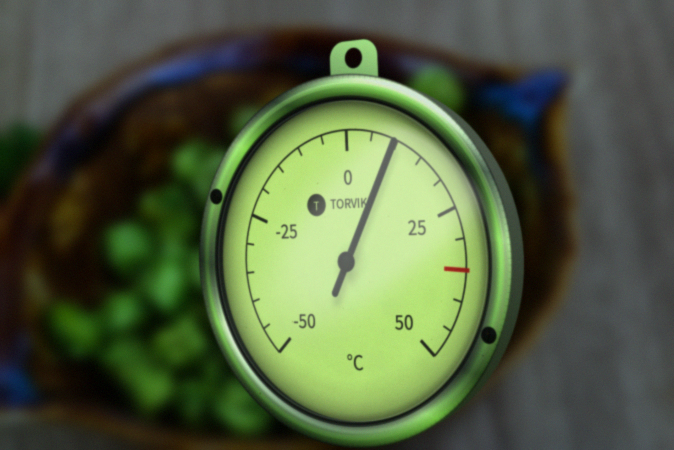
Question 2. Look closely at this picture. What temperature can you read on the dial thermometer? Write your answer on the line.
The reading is 10 °C
